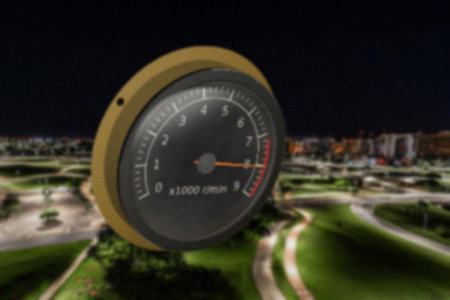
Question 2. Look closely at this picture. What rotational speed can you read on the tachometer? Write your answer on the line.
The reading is 8000 rpm
